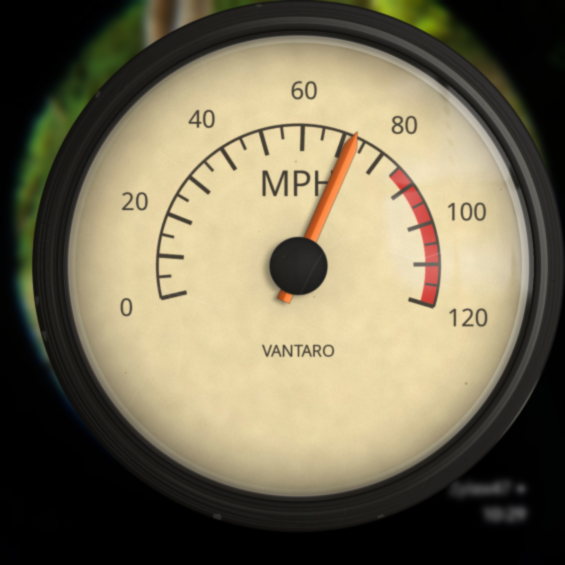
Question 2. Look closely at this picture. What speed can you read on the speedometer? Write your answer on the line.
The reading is 72.5 mph
